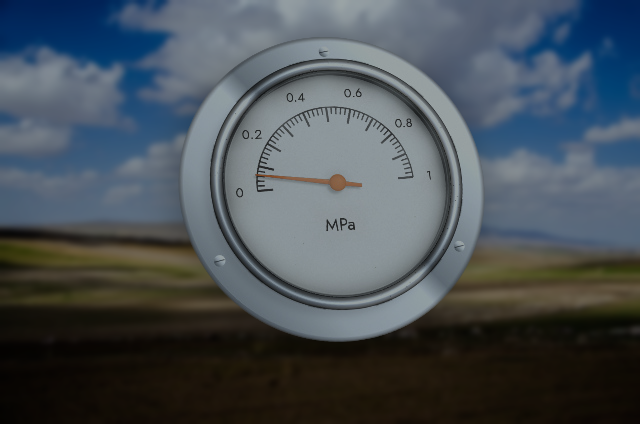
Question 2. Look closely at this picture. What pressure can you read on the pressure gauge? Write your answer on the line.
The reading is 0.06 MPa
